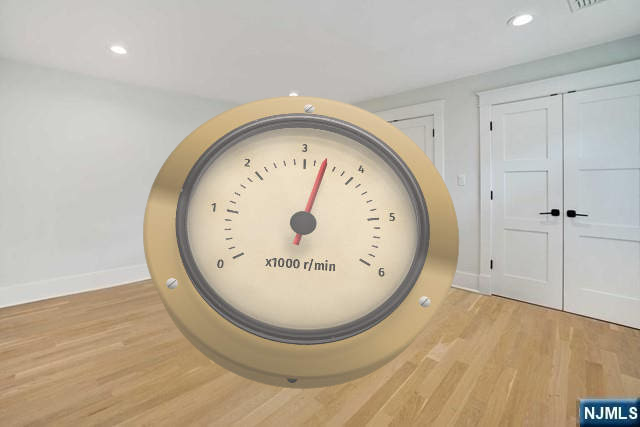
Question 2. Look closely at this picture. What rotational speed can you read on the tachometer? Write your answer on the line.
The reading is 3400 rpm
